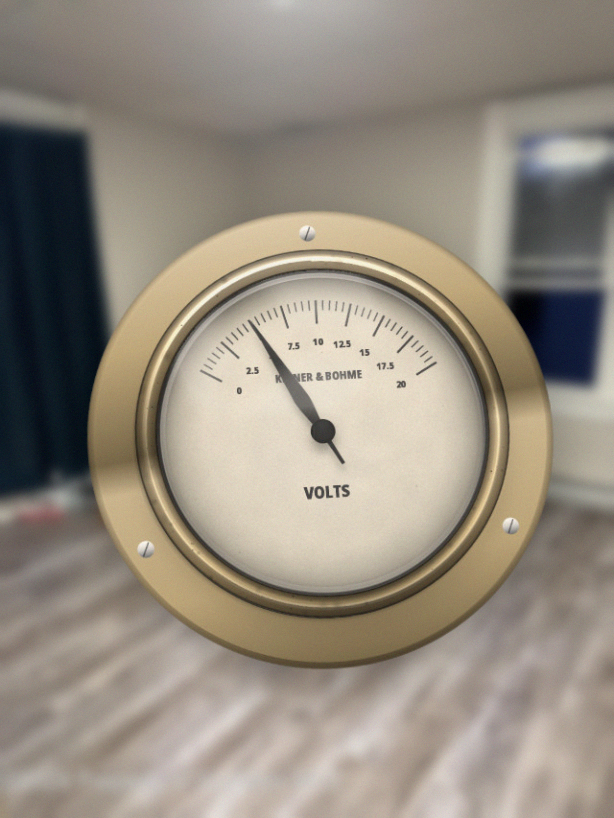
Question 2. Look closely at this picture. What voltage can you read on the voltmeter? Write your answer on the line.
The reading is 5 V
